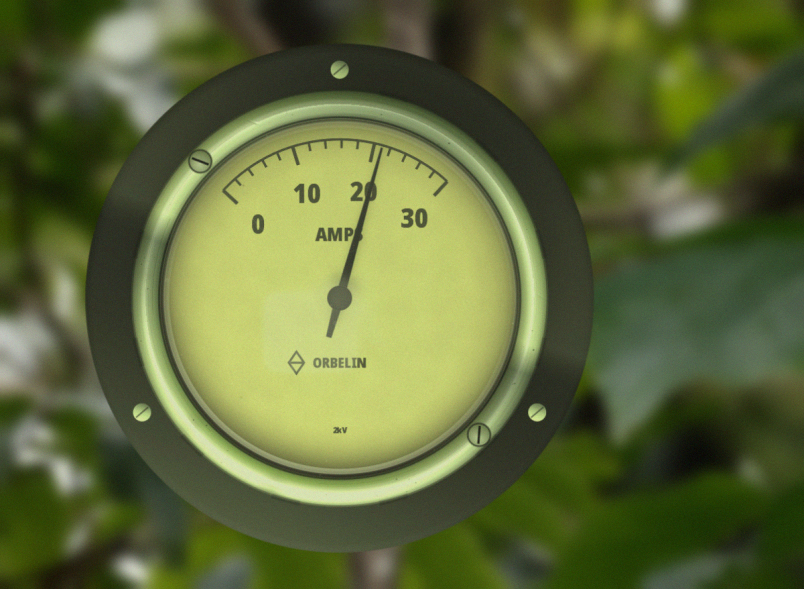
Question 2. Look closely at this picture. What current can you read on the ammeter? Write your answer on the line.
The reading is 21 A
